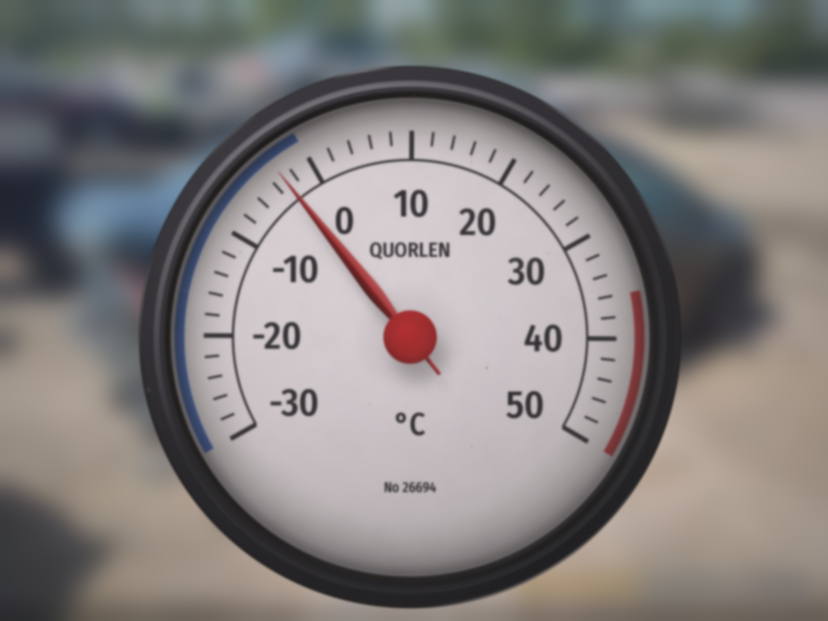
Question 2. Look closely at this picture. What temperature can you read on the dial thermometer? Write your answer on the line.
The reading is -3 °C
